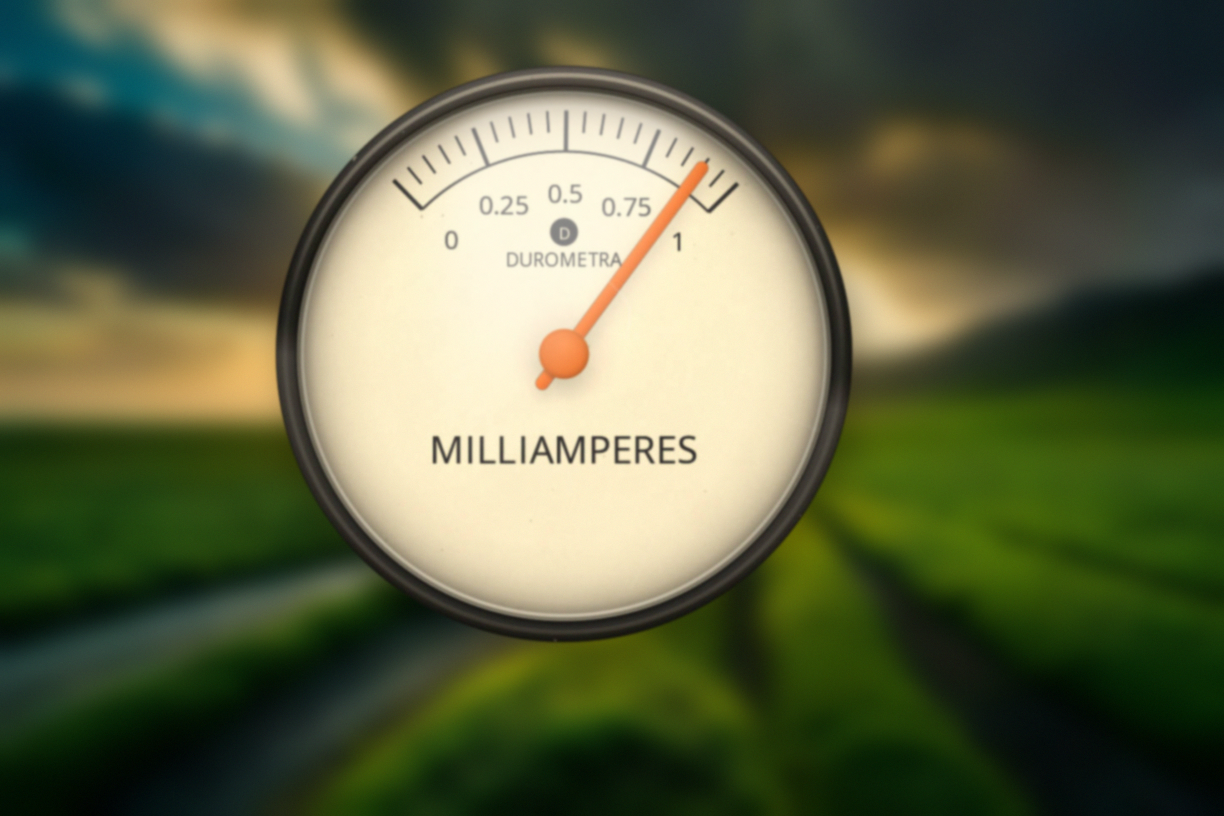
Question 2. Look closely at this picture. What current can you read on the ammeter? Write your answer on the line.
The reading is 0.9 mA
